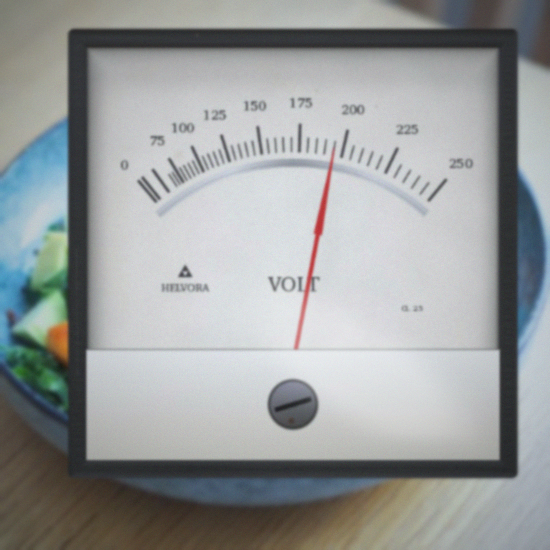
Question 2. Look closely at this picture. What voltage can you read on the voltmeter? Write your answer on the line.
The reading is 195 V
